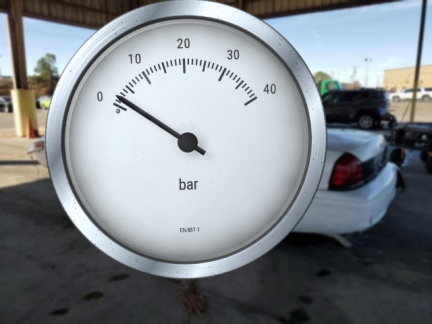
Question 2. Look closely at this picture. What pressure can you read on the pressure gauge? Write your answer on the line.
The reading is 2 bar
